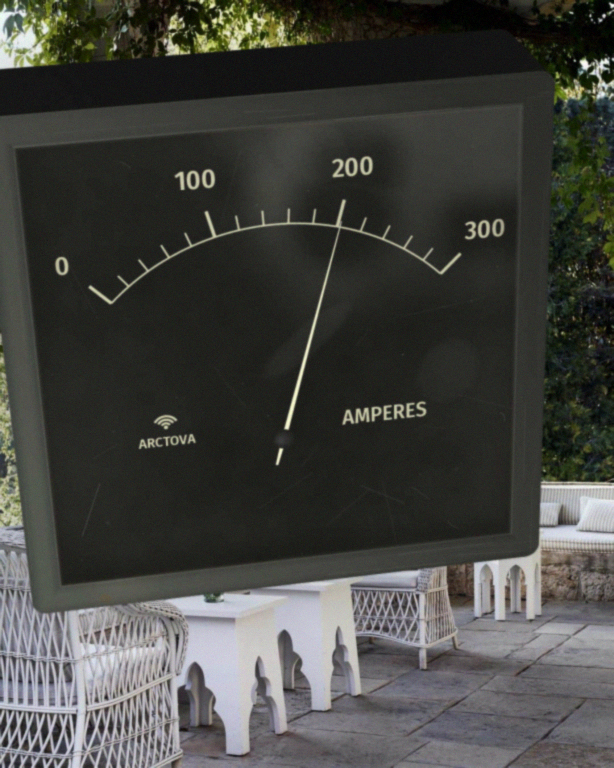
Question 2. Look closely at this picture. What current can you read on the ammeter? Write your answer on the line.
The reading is 200 A
